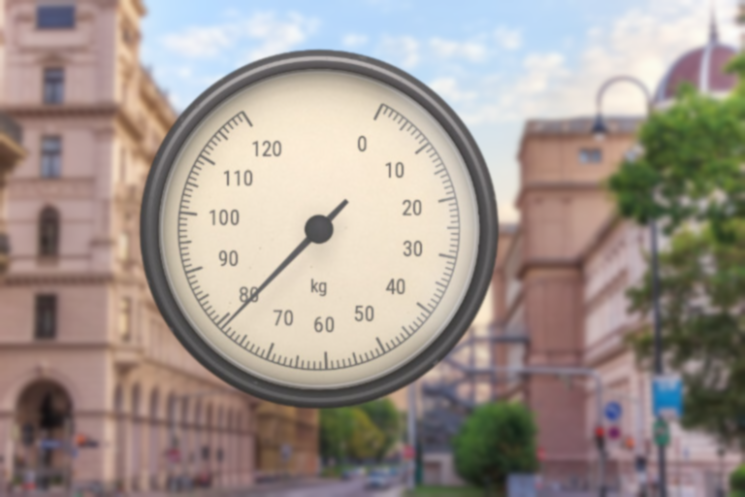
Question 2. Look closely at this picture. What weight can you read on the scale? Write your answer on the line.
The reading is 79 kg
